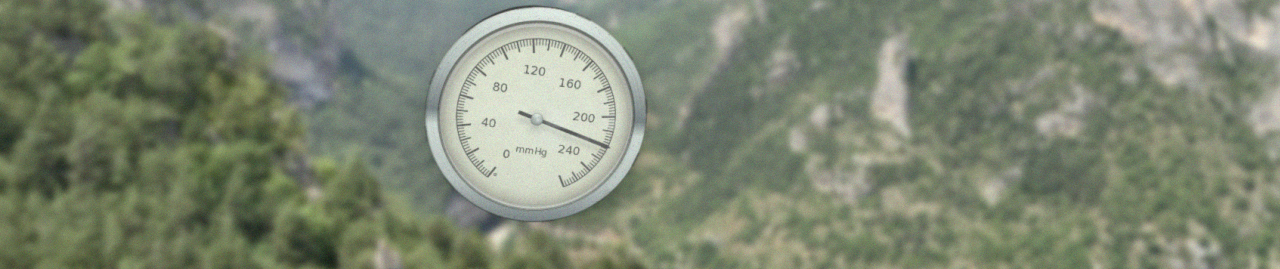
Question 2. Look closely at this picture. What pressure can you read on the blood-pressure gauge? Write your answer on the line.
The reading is 220 mmHg
